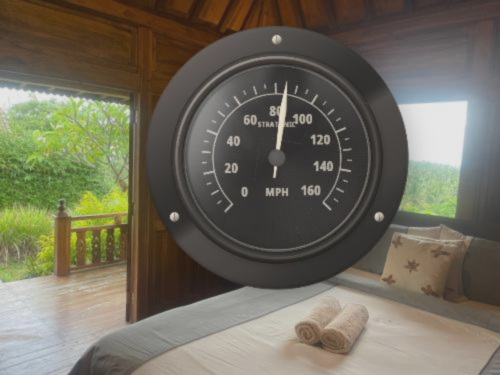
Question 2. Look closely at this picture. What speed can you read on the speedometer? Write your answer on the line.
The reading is 85 mph
